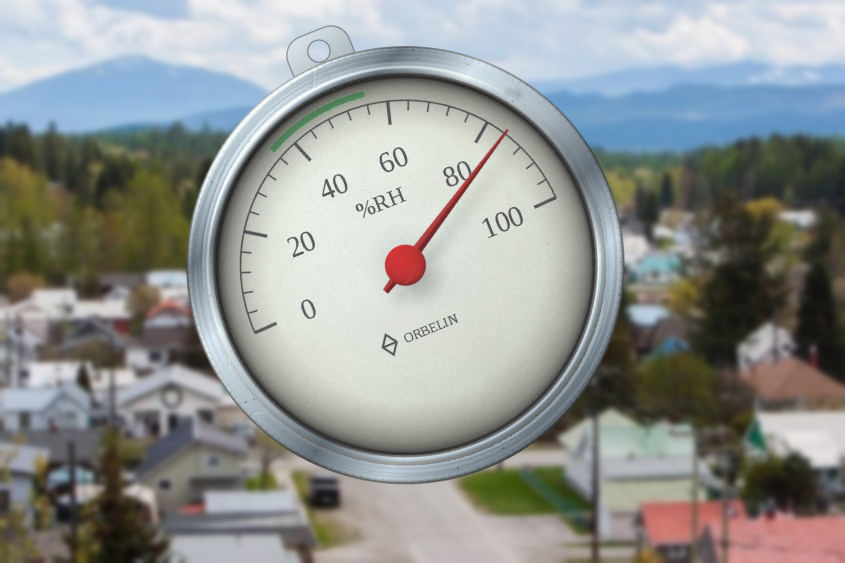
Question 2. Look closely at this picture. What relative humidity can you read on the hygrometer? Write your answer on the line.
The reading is 84 %
